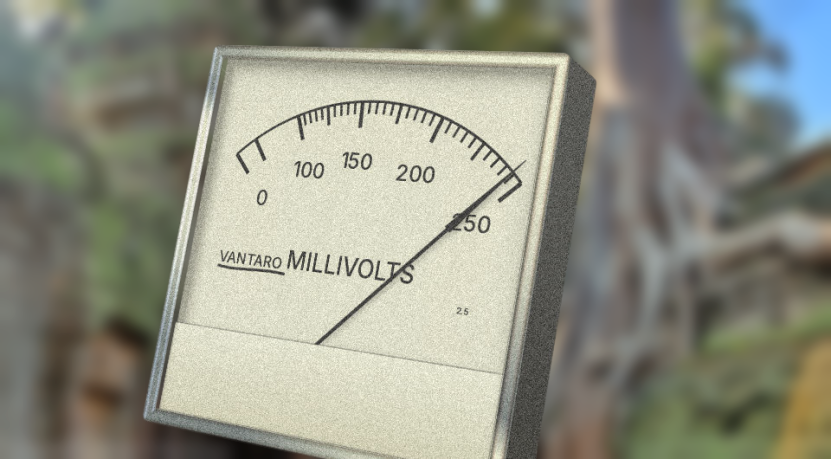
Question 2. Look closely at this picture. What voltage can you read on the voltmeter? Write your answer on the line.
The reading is 245 mV
